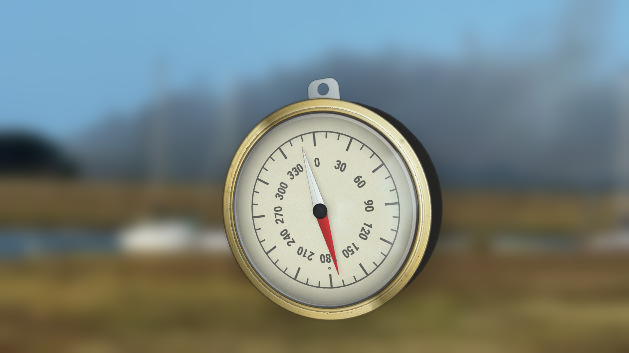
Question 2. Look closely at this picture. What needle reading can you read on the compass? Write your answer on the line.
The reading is 170 °
